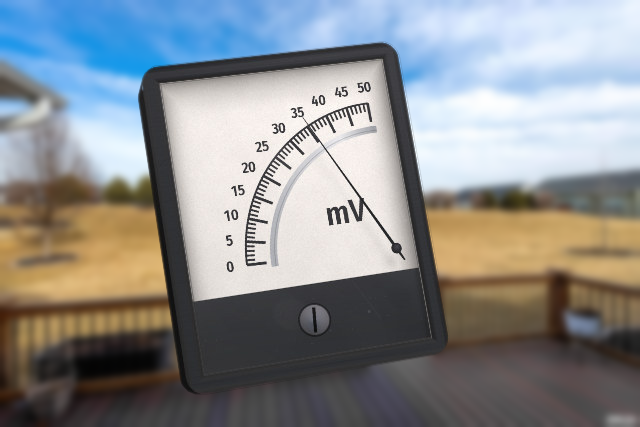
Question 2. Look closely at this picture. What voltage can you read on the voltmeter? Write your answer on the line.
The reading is 35 mV
